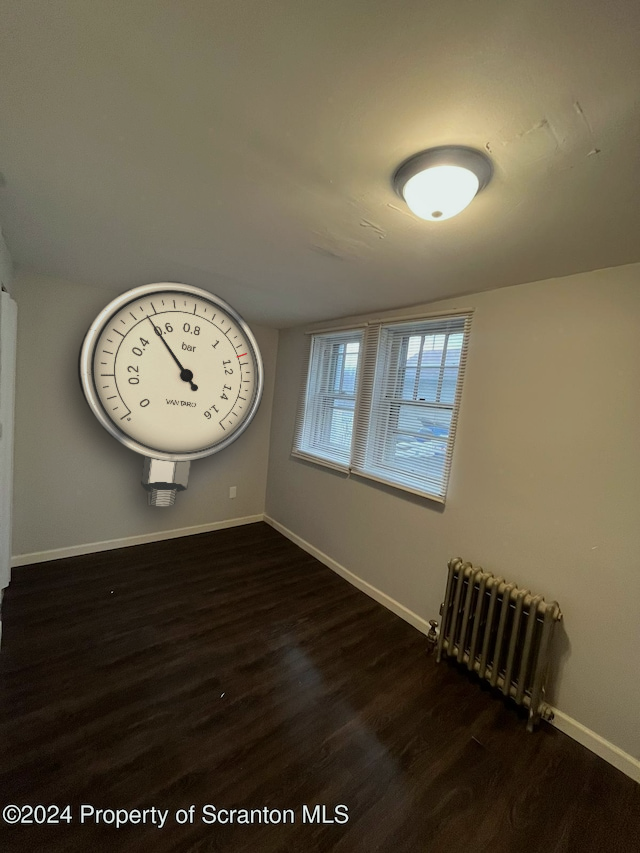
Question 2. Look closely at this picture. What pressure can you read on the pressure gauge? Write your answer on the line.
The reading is 0.55 bar
